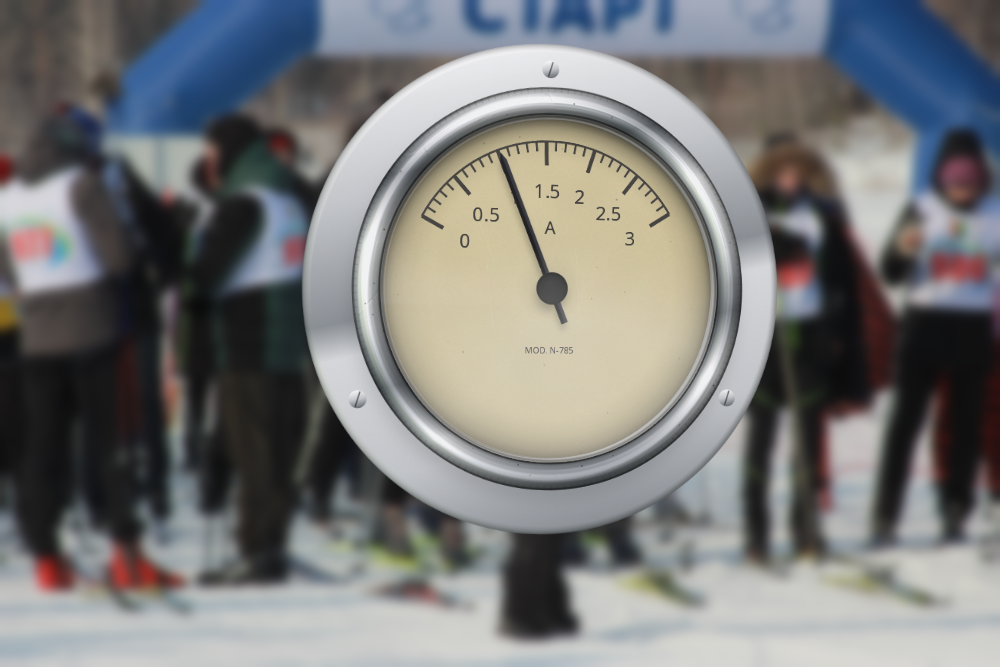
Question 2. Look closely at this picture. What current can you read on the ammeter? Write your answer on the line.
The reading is 1 A
